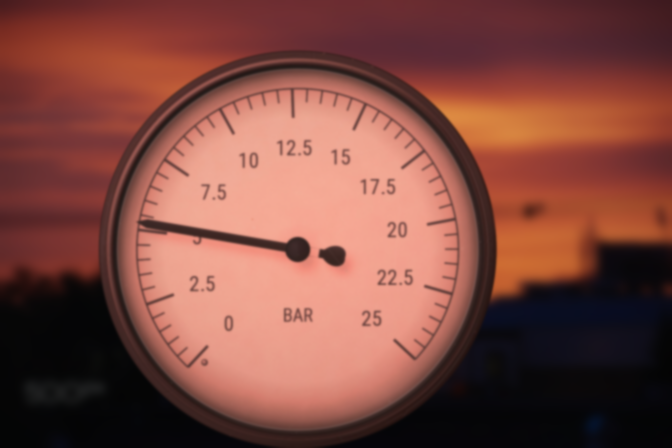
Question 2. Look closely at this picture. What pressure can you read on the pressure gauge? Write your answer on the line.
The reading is 5.25 bar
